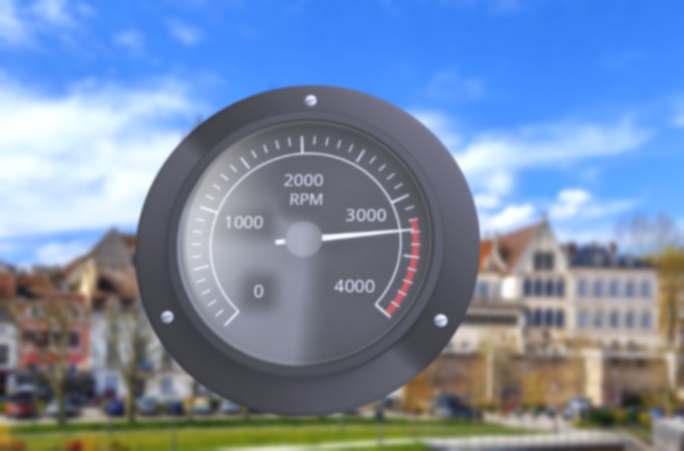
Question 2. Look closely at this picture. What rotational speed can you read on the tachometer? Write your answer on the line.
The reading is 3300 rpm
